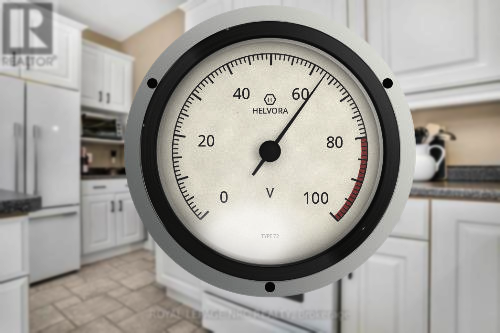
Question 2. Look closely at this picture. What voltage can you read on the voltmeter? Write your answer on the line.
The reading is 63 V
